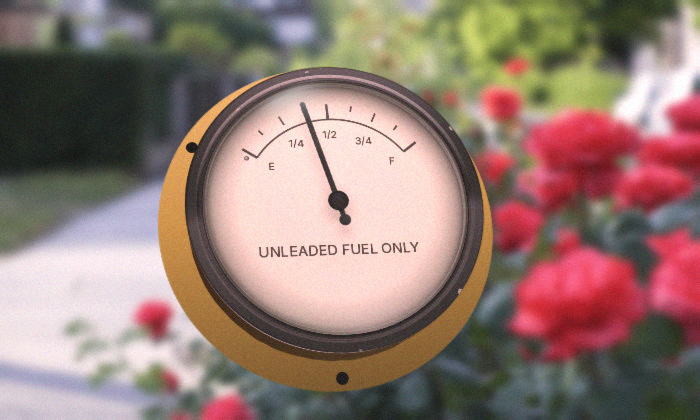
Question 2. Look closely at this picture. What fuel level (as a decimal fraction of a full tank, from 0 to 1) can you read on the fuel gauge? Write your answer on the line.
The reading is 0.375
